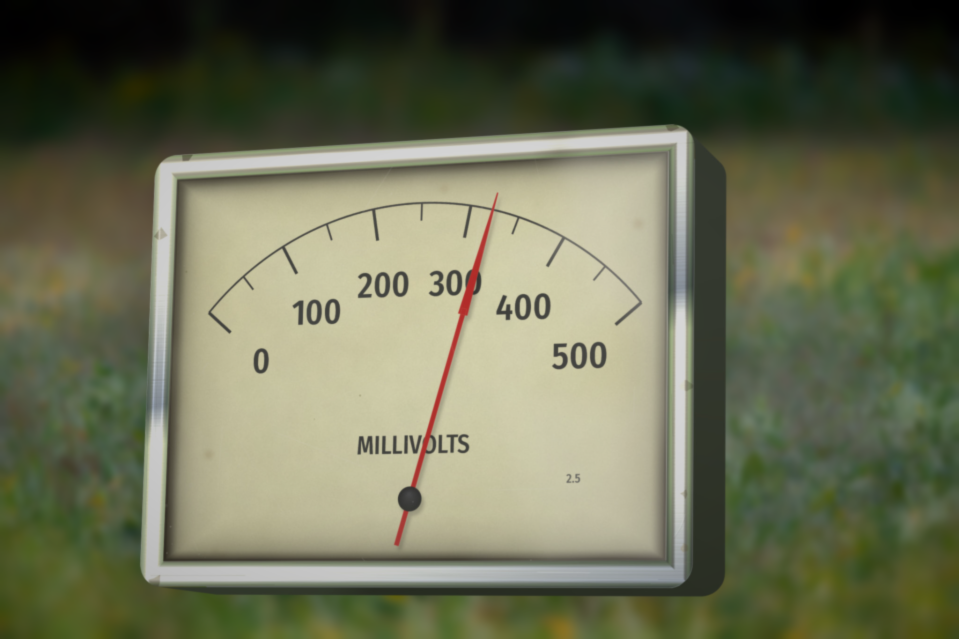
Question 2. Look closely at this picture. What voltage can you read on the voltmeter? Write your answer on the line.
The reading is 325 mV
